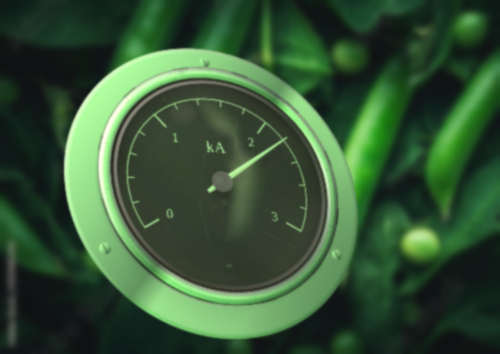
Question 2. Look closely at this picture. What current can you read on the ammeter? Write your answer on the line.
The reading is 2.2 kA
